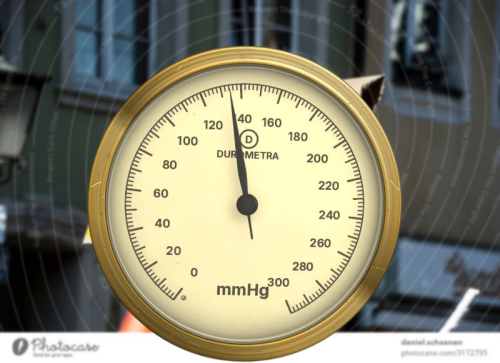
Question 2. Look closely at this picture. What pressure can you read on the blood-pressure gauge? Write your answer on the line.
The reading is 134 mmHg
